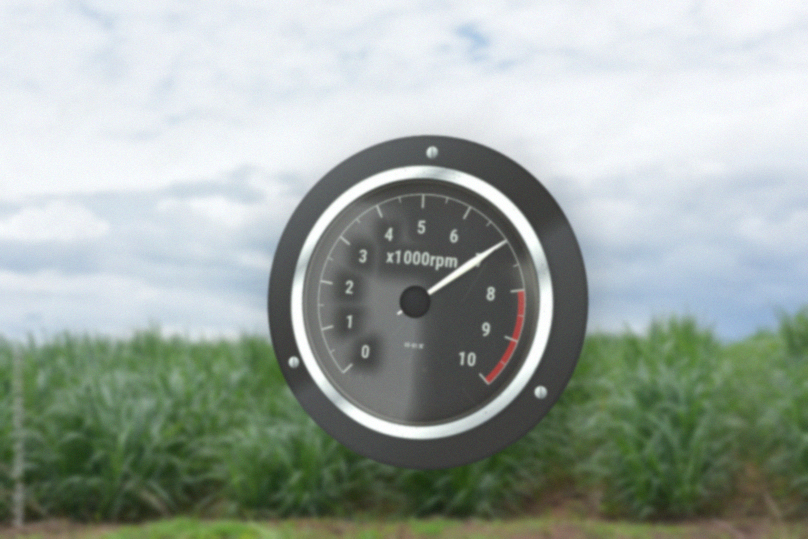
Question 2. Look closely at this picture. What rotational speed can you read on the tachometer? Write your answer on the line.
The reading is 7000 rpm
